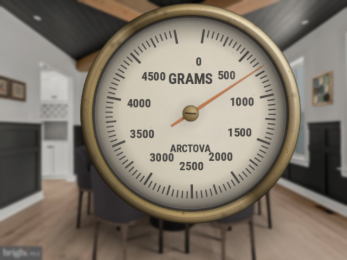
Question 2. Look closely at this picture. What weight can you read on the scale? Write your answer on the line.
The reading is 700 g
